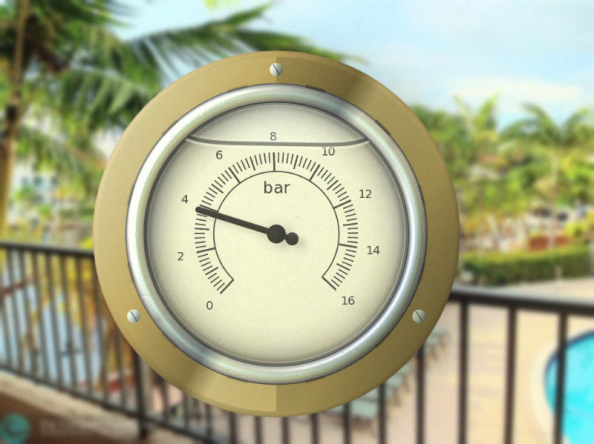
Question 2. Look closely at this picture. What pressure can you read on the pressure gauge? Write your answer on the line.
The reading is 3.8 bar
